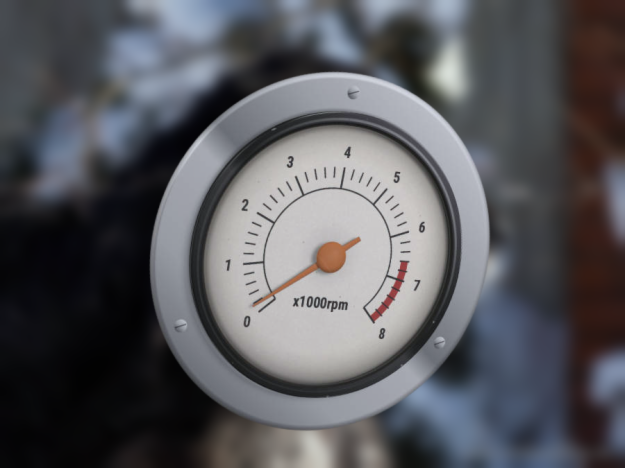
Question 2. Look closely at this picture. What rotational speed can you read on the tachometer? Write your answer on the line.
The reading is 200 rpm
